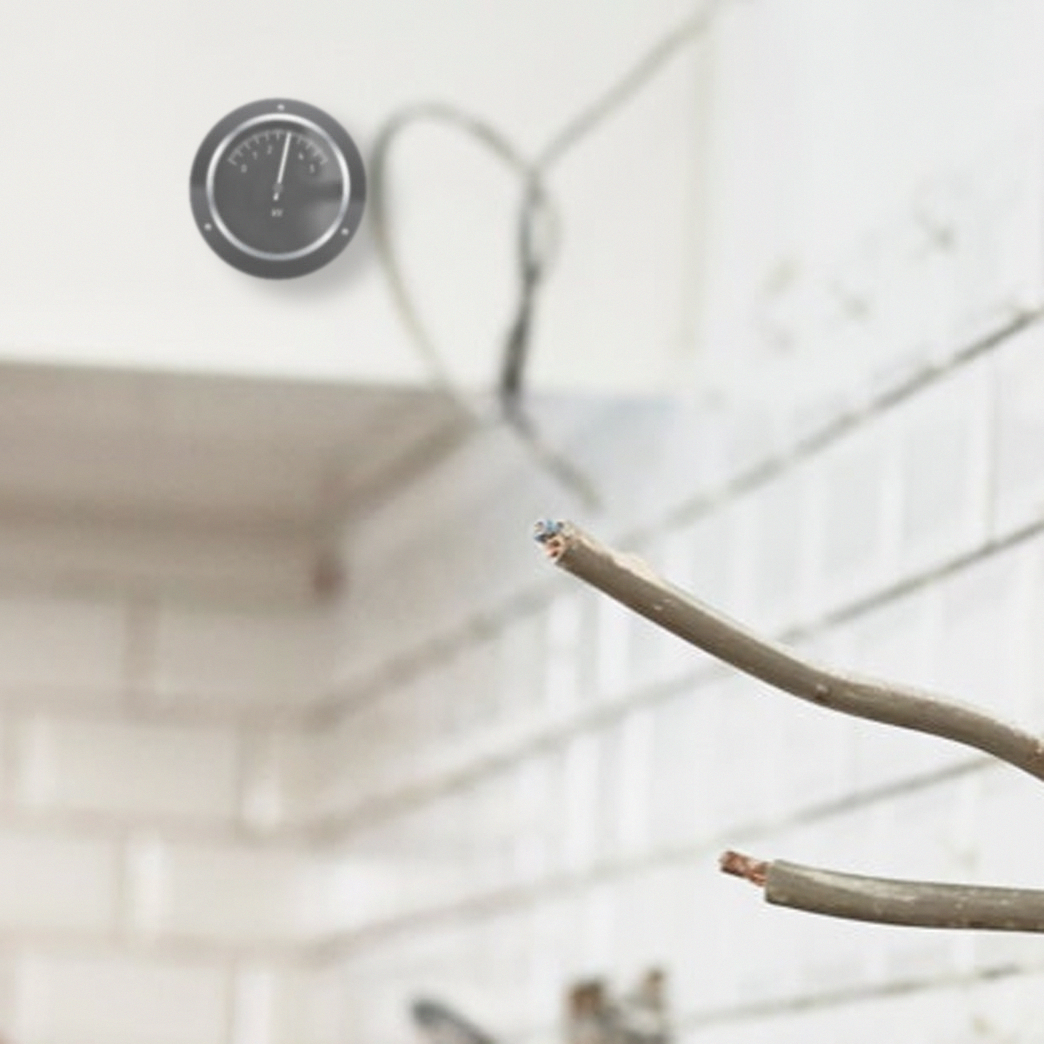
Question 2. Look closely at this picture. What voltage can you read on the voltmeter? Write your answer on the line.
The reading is 3 kV
